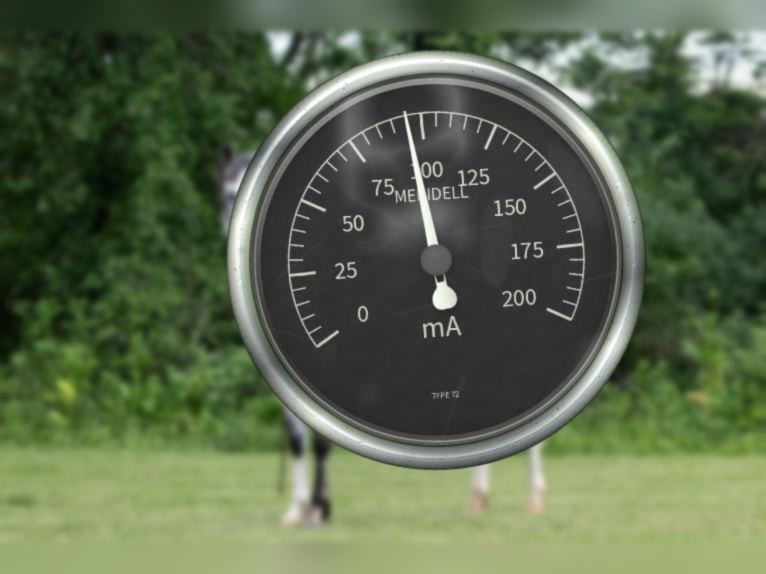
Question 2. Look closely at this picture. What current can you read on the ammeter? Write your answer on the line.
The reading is 95 mA
